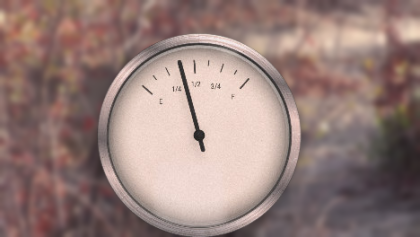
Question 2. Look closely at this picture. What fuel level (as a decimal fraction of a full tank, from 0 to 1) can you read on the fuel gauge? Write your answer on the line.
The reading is 0.375
